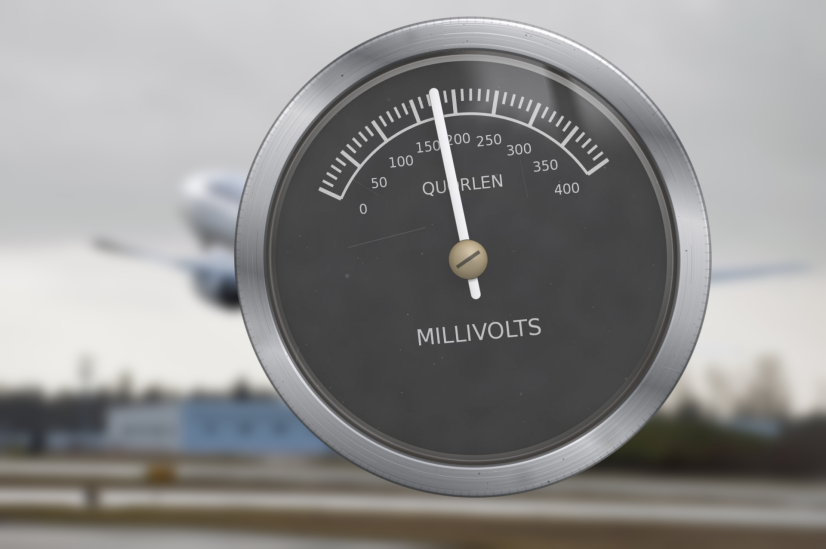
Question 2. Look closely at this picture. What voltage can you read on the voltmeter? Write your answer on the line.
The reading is 180 mV
